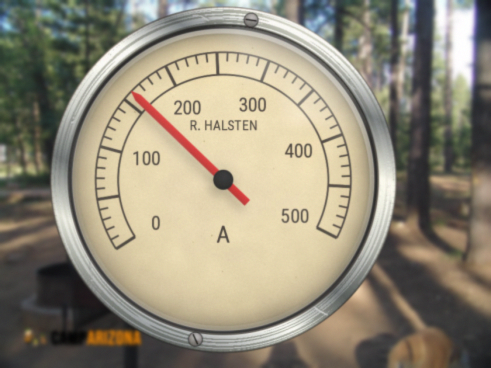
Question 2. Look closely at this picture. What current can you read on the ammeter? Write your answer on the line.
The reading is 160 A
